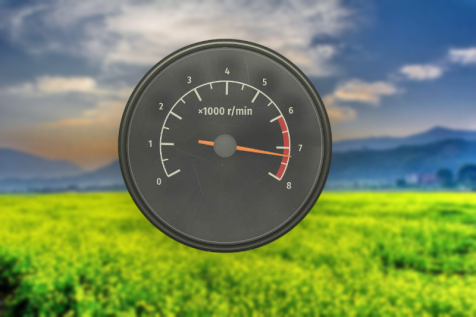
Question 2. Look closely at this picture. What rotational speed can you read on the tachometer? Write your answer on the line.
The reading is 7250 rpm
